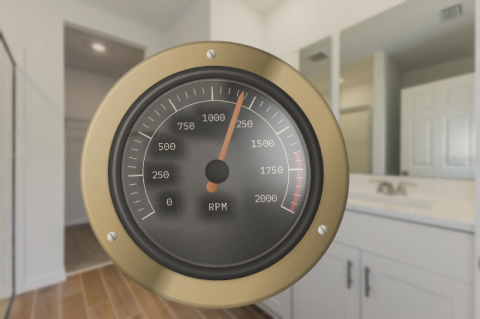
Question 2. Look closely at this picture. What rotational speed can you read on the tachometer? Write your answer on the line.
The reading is 1175 rpm
